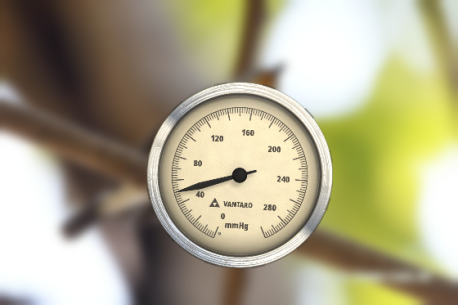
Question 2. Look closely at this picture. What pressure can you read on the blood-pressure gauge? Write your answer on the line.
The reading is 50 mmHg
